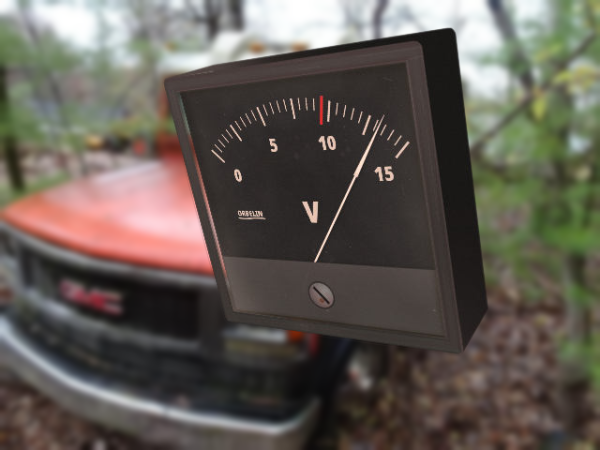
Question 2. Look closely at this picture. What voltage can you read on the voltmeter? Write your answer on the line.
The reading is 13.25 V
